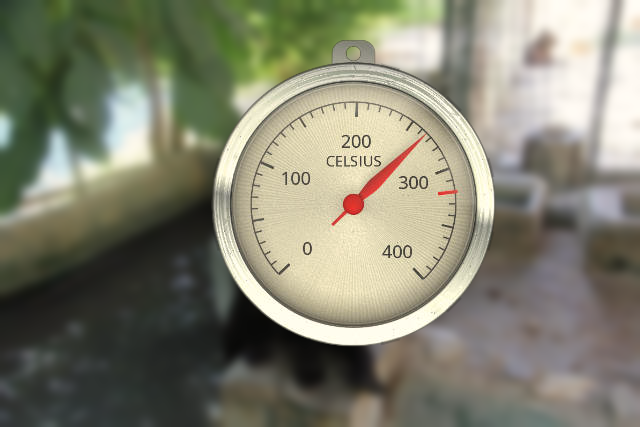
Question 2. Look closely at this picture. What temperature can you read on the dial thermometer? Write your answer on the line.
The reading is 265 °C
